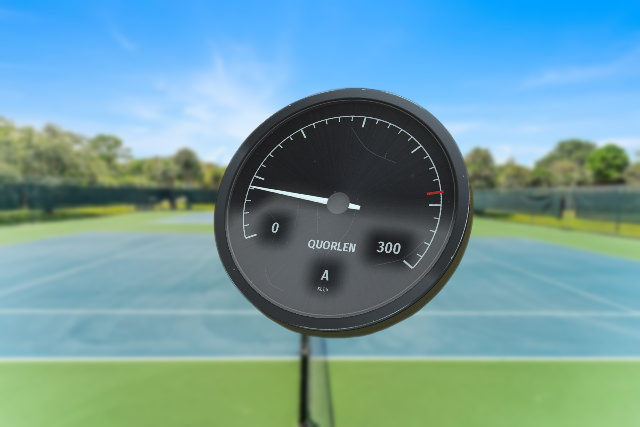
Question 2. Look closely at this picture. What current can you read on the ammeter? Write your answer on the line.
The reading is 40 A
